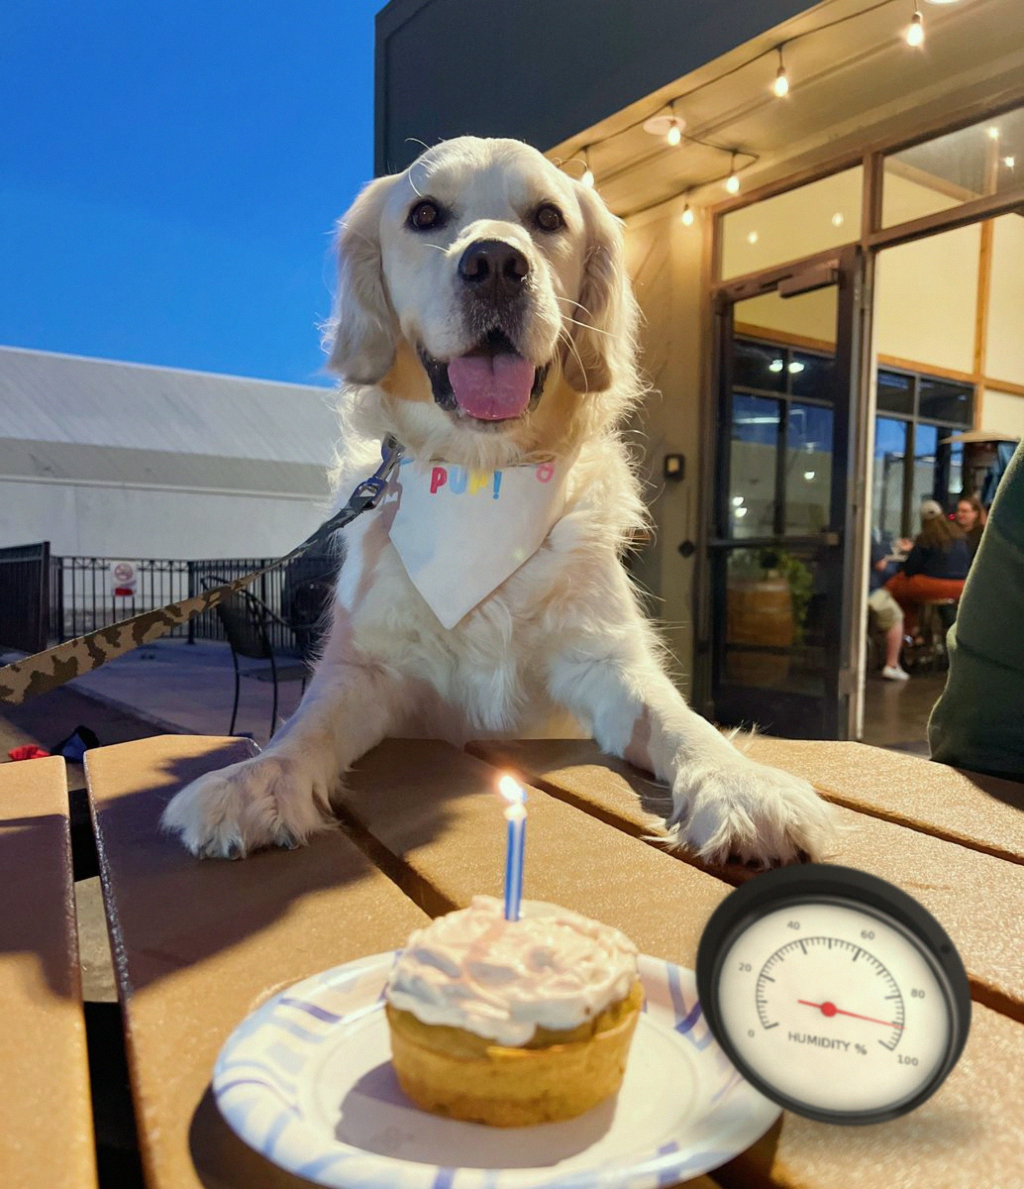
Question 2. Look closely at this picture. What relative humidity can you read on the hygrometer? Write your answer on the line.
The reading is 90 %
